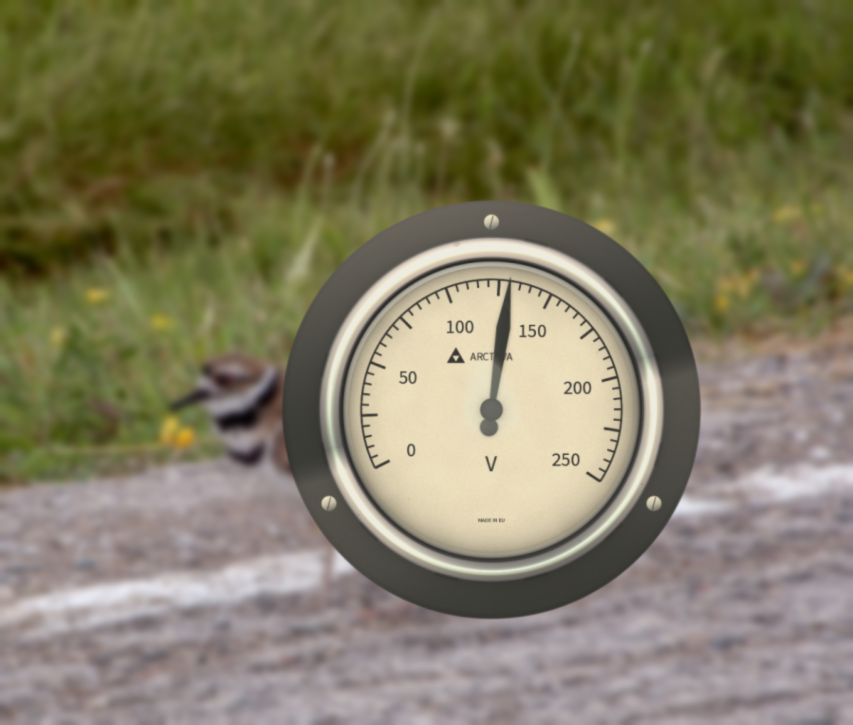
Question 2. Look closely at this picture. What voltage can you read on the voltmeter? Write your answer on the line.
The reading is 130 V
